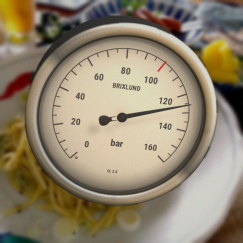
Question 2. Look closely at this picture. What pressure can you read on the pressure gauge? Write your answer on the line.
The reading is 125 bar
